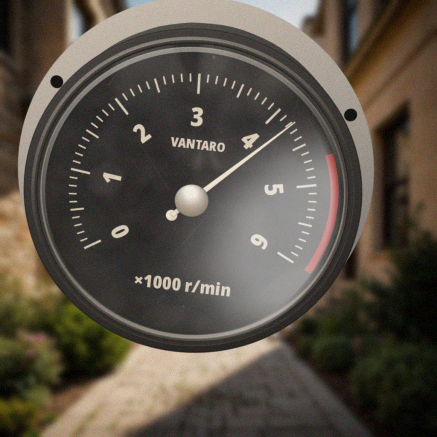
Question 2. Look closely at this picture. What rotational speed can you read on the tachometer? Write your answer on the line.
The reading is 4200 rpm
